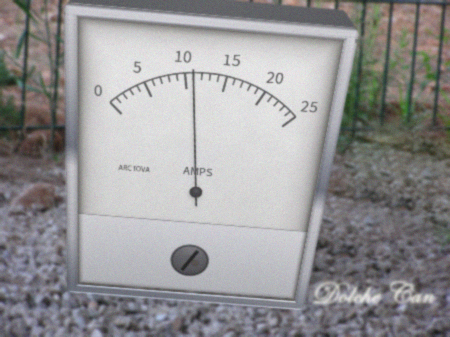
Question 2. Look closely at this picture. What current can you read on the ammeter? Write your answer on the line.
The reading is 11 A
